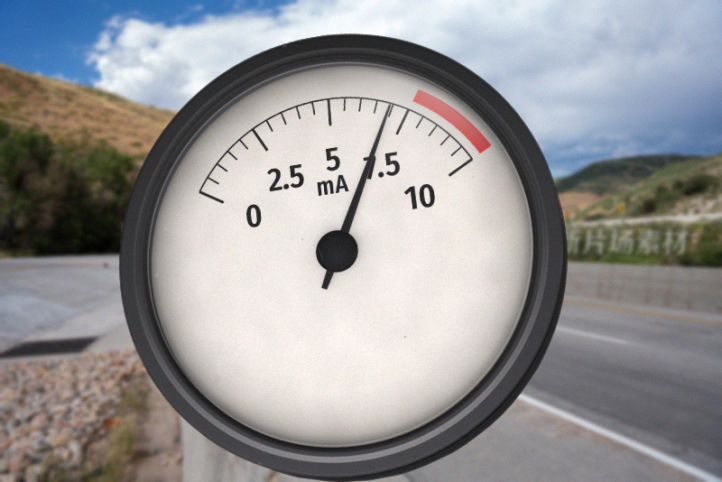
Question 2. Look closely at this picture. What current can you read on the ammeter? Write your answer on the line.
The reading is 7 mA
